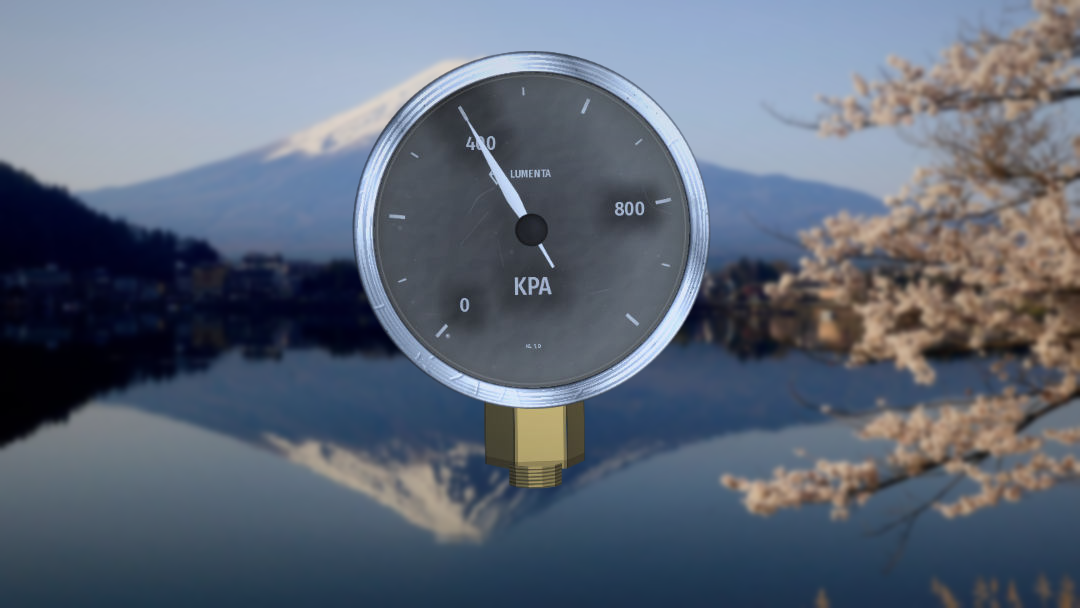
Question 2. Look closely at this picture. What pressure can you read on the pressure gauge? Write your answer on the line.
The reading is 400 kPa
